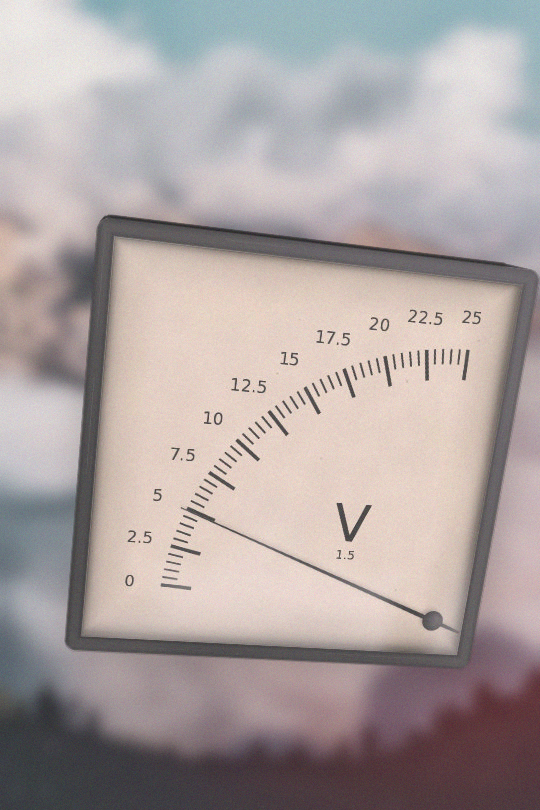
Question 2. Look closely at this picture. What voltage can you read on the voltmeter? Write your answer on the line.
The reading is 5 V
